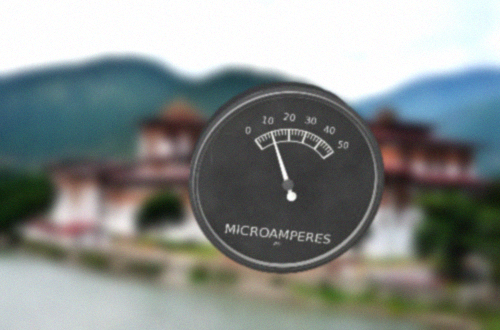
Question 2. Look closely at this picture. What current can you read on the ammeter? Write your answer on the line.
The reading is 10 µA
